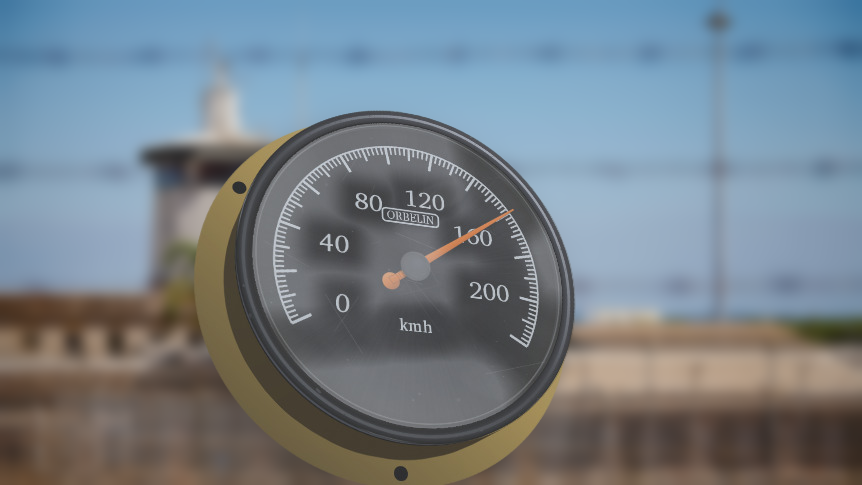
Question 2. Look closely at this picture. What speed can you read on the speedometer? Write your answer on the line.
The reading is 160 km/h
